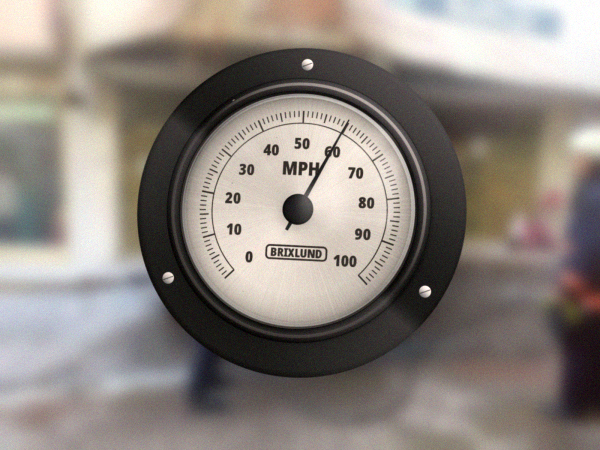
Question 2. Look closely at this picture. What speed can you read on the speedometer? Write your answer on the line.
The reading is 60 mph
